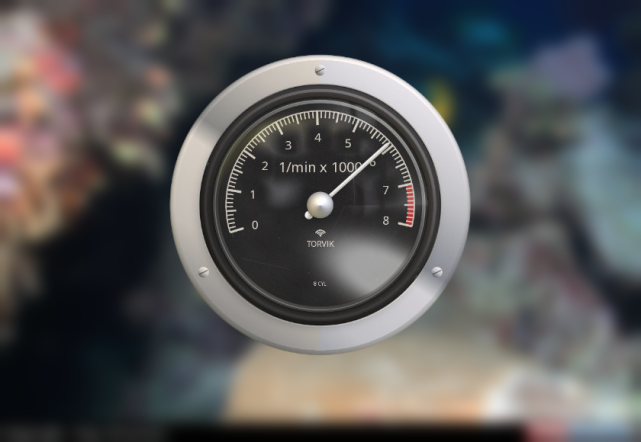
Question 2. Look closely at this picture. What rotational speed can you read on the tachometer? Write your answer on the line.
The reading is 5900 rpm
